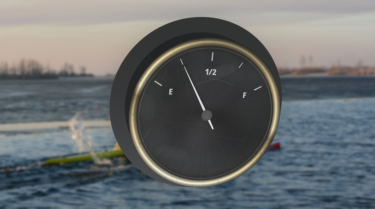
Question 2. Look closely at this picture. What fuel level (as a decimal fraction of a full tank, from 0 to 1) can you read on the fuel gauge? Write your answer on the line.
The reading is 0.25
